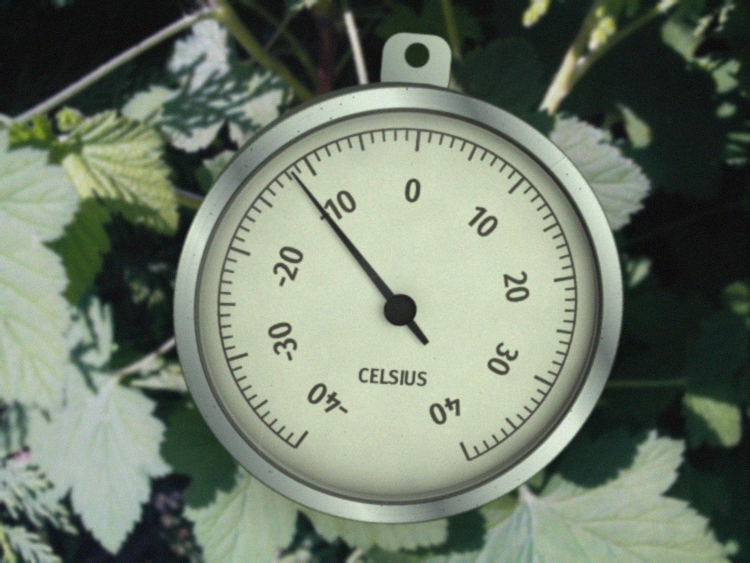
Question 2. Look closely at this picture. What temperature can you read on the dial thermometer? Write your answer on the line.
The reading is -11.5 °C
